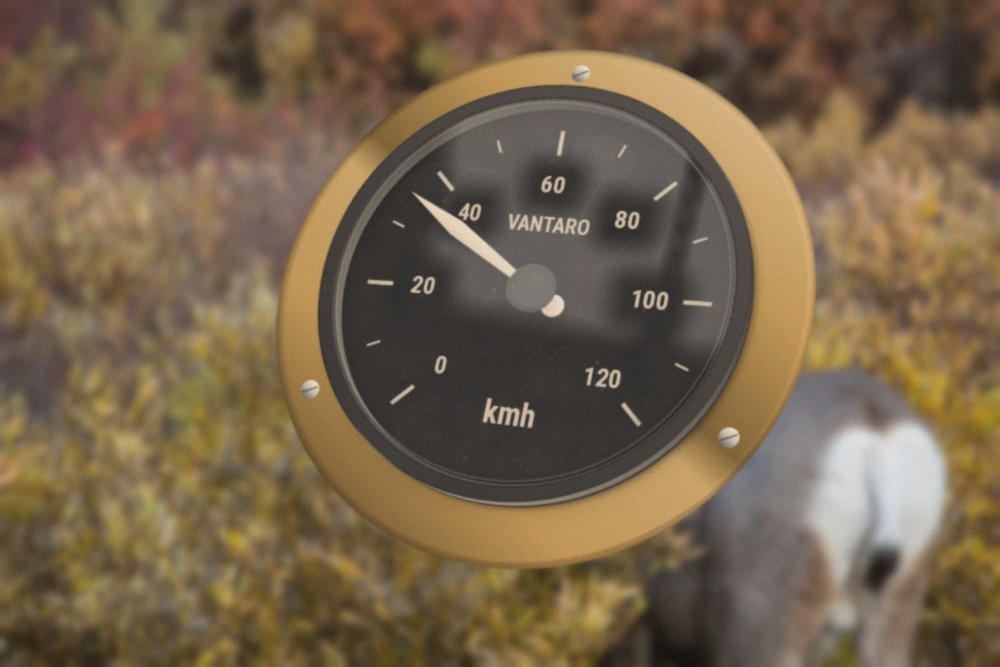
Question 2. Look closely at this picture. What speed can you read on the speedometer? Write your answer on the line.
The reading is 35 km/h
